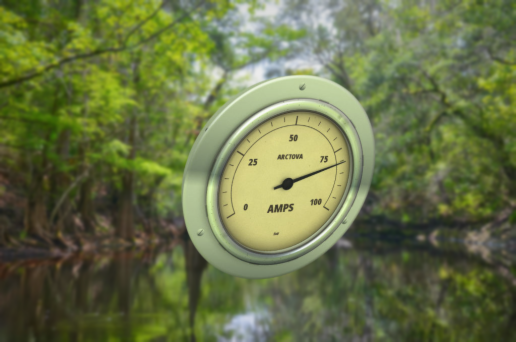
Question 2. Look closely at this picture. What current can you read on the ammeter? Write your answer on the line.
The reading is 80 A
